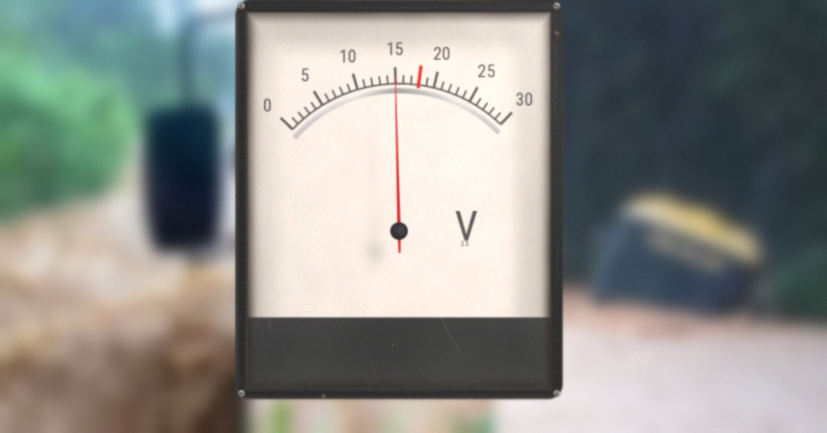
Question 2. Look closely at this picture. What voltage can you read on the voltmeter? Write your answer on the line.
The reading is 15 V
